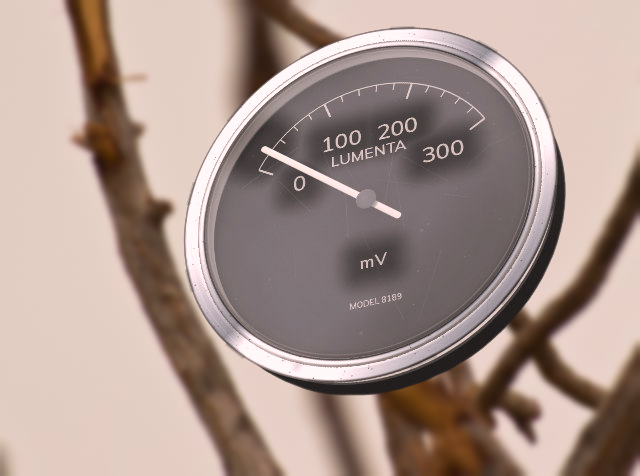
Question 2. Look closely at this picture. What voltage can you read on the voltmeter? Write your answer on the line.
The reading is 20 mV
